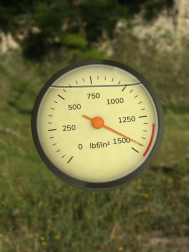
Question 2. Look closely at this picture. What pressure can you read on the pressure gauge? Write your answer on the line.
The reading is 1450 psi
